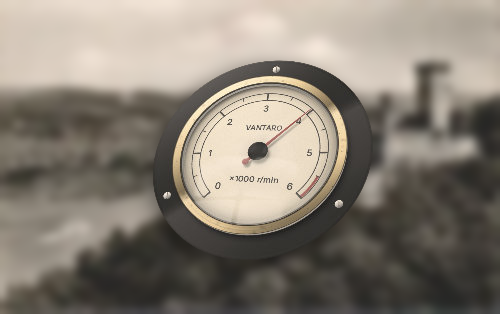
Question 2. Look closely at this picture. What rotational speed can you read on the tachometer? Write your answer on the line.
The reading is 4000 rpm
